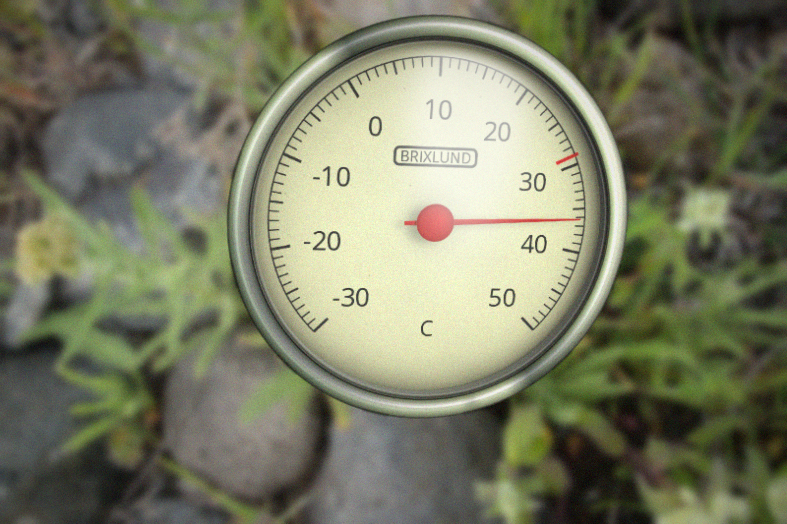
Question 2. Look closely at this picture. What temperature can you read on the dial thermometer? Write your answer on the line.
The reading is 36 °C
